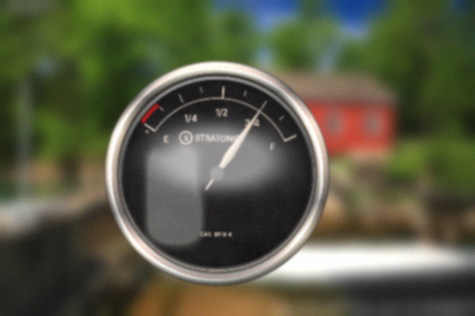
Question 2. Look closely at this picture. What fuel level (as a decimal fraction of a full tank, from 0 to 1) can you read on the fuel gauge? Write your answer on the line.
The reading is 0.75
